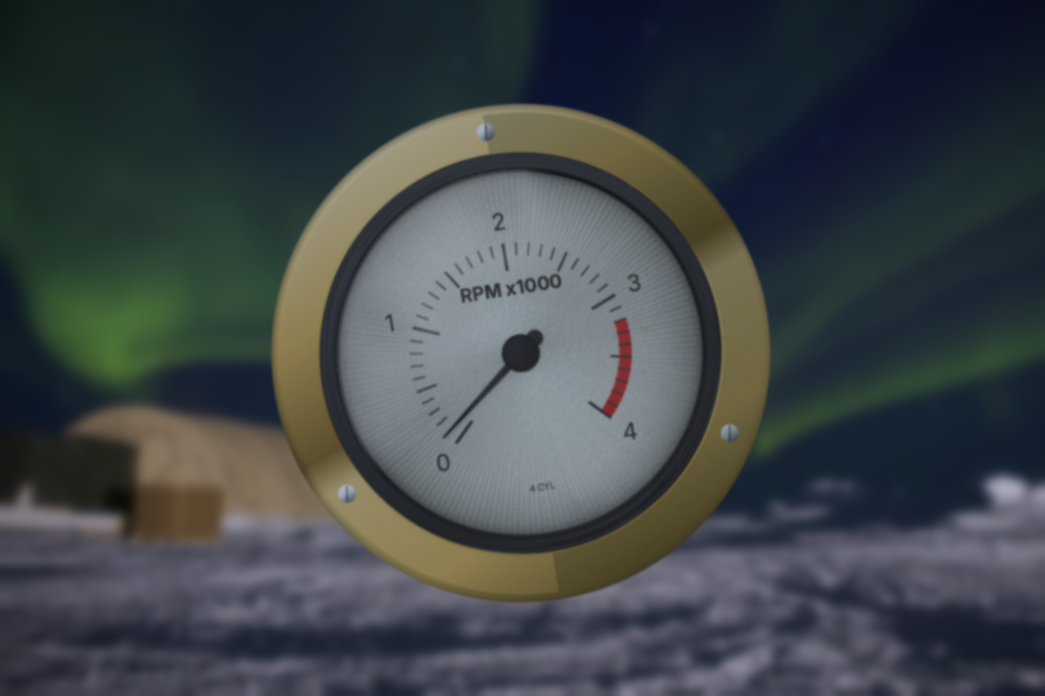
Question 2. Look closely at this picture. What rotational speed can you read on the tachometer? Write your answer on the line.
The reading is 100 rpm
